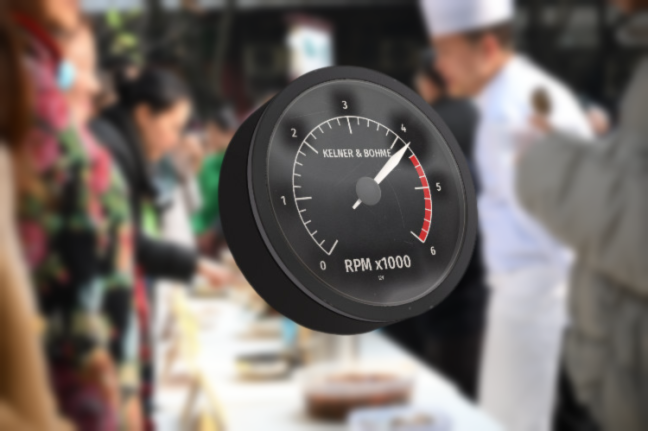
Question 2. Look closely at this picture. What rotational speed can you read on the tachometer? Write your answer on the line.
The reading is 4200 rpm
